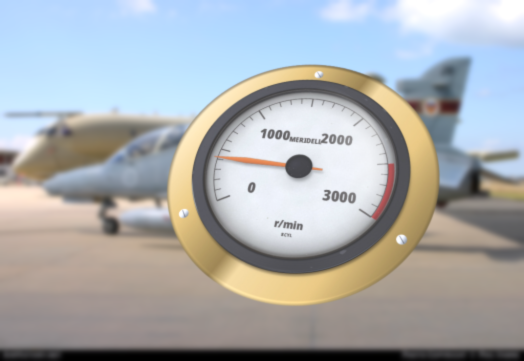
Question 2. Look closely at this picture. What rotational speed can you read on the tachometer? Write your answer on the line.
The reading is 400 rpm
